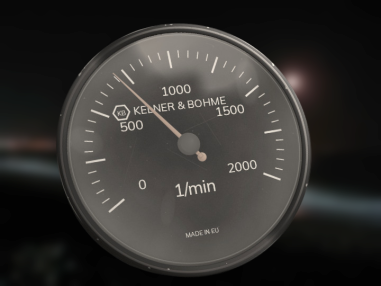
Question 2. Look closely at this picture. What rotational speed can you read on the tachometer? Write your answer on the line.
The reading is 700 rpm
